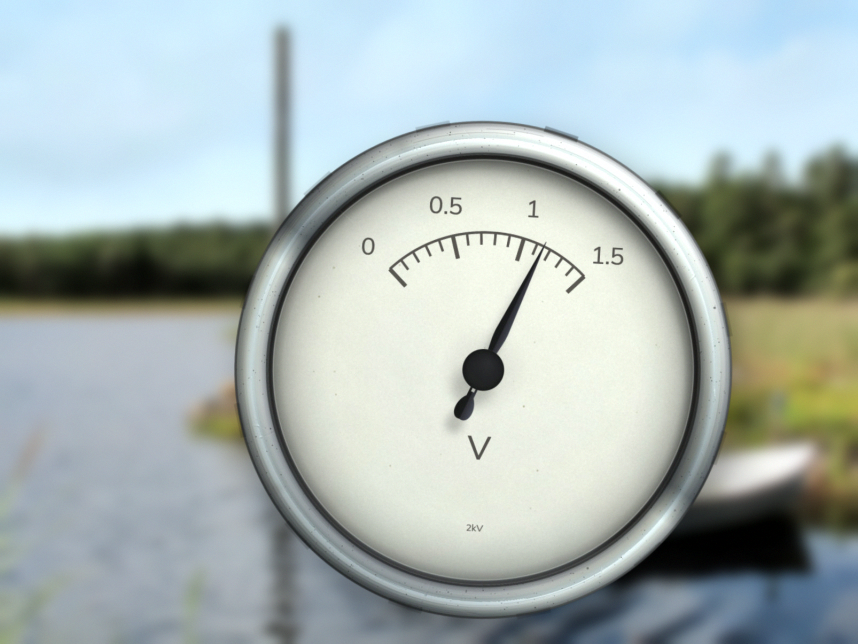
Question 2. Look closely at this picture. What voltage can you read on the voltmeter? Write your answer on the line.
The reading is 1.15 V
